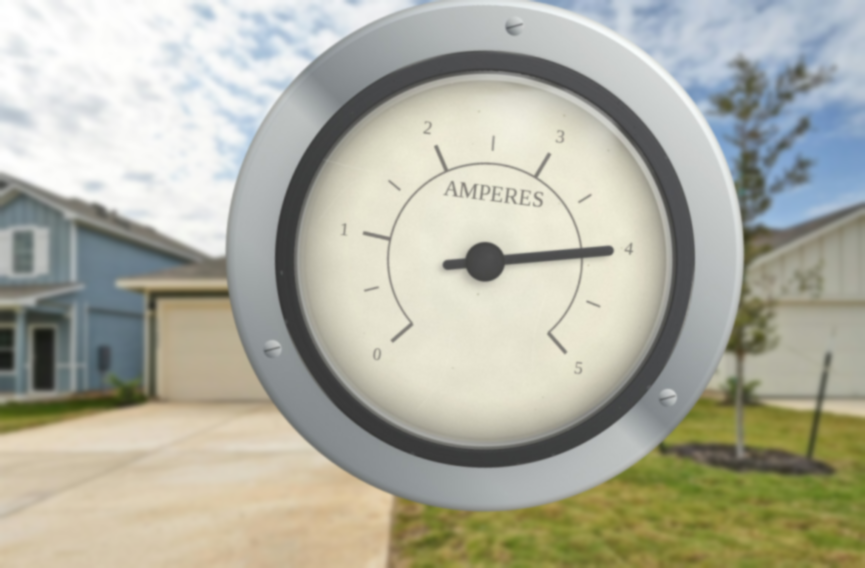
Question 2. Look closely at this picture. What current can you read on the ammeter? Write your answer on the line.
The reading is 4 A
